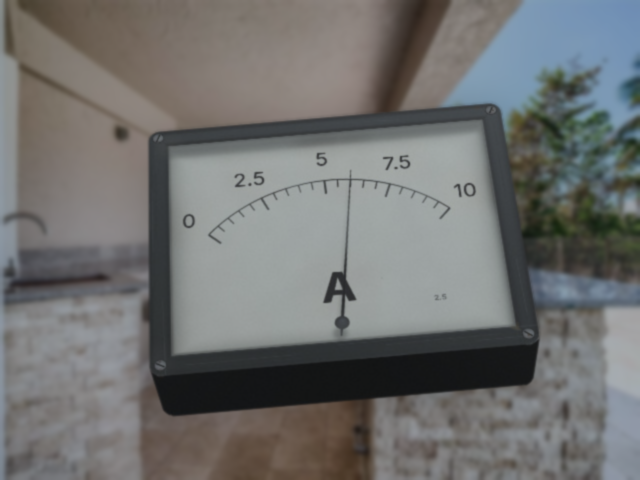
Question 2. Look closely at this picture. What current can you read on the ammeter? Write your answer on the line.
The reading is 6 A
